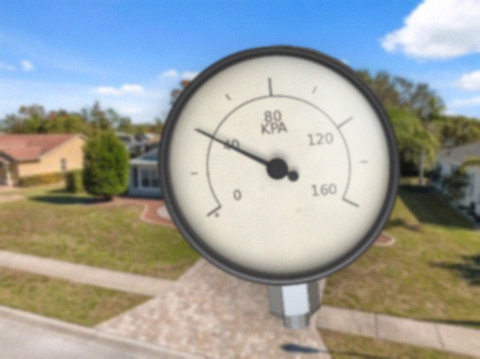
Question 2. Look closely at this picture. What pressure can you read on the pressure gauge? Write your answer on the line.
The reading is 40 kPa
